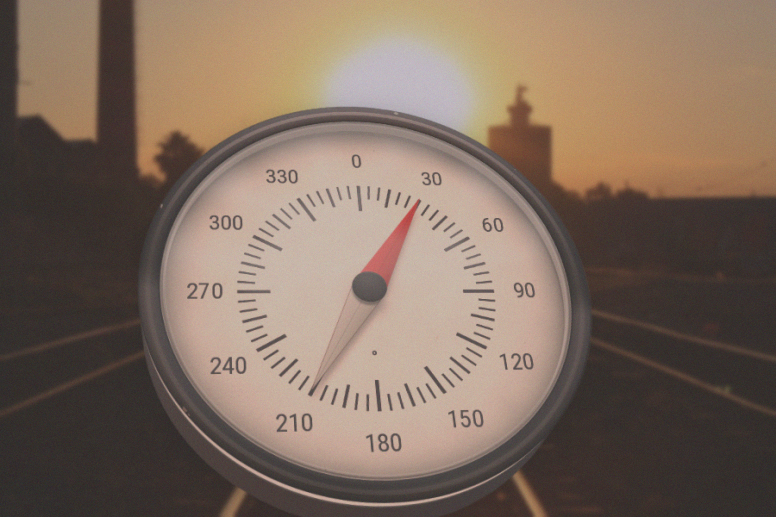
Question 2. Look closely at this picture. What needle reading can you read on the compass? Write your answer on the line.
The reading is 30 °
